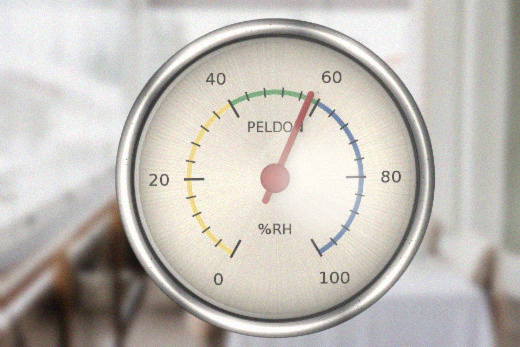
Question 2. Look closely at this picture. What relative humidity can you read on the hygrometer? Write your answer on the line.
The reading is 58 %
